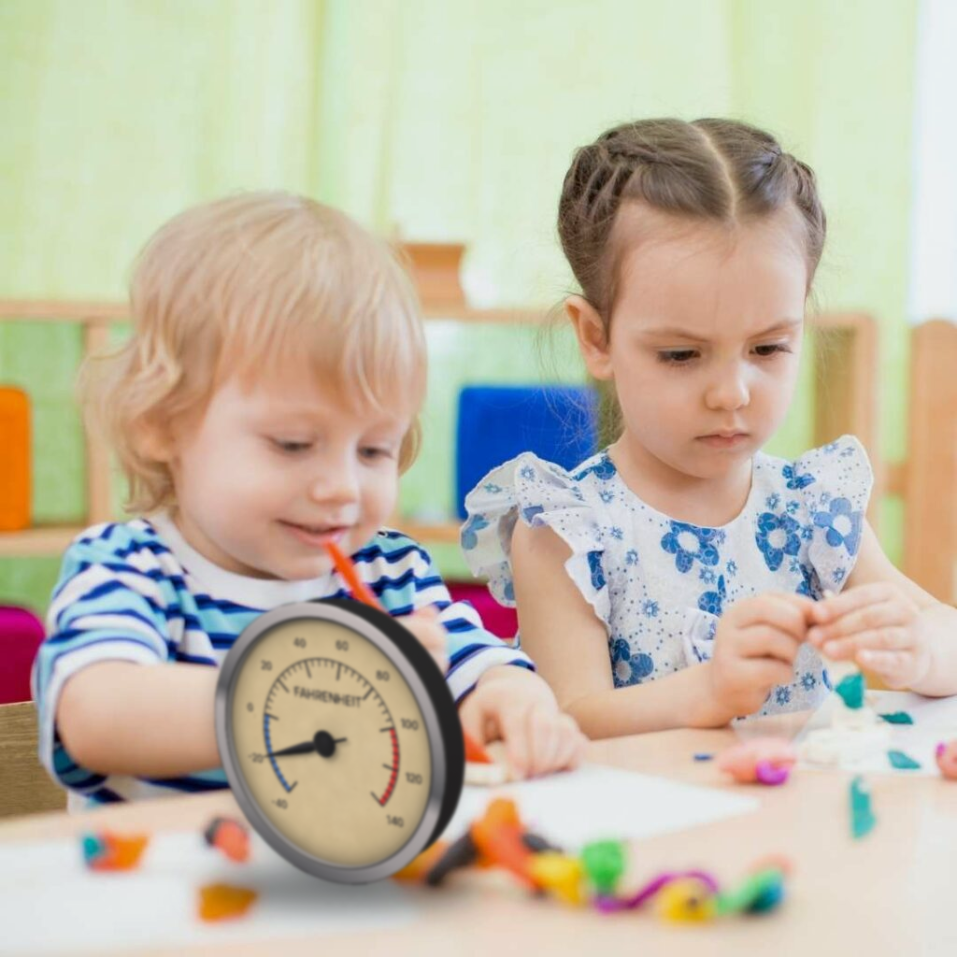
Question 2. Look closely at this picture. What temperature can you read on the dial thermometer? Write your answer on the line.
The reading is -20 °F
